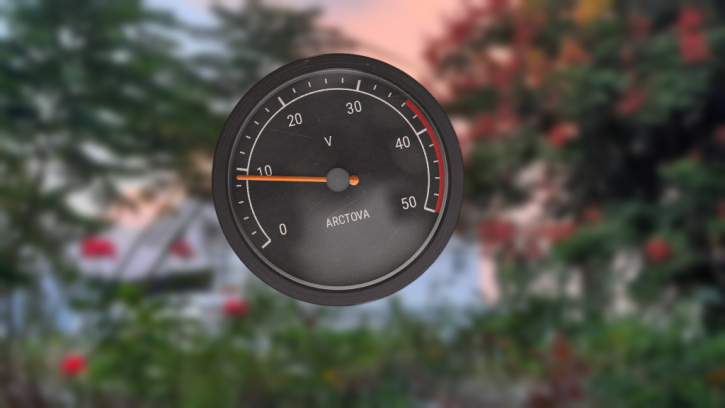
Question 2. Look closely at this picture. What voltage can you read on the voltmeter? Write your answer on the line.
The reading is 9 V
